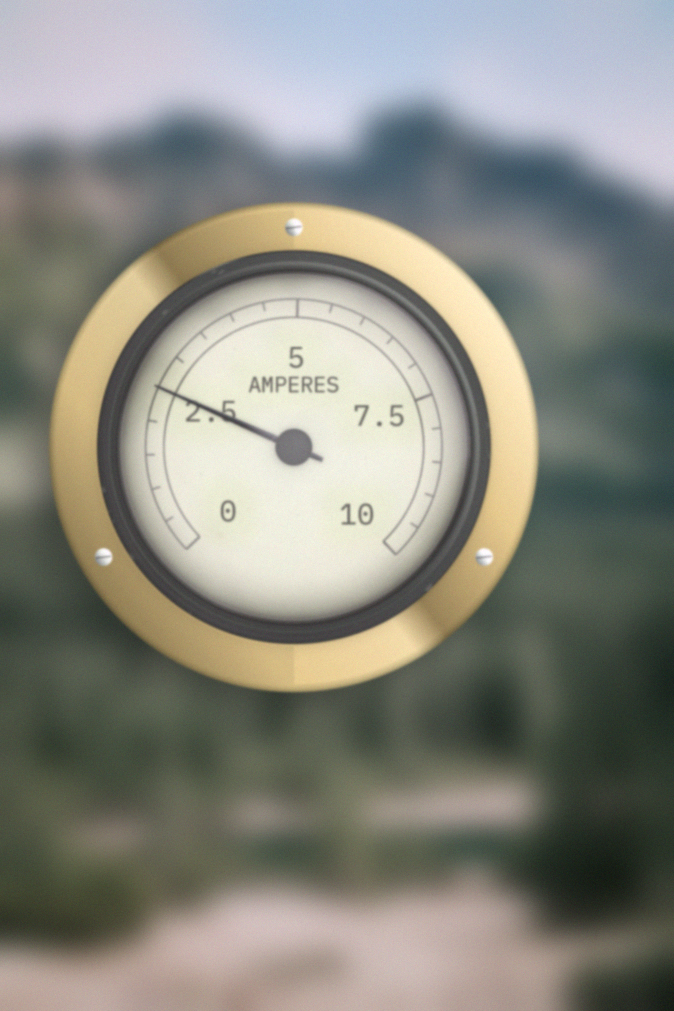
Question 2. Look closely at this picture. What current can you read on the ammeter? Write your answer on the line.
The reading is 2.5 A
